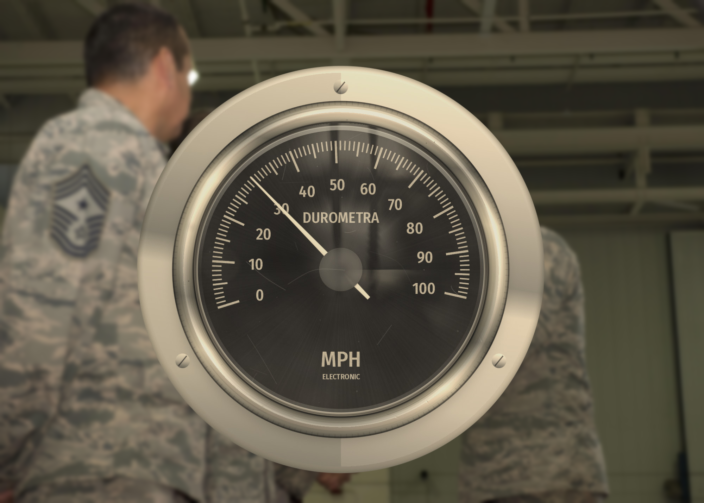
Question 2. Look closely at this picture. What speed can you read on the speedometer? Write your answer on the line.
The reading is 30 mph
